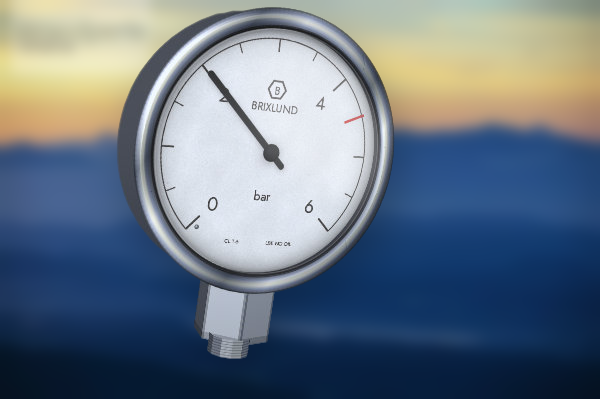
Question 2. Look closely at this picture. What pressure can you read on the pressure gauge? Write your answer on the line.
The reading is 2 bar
